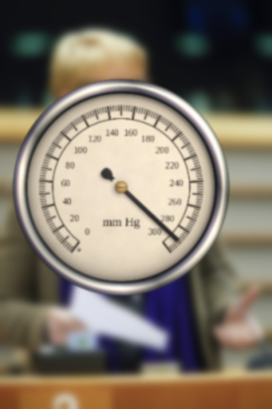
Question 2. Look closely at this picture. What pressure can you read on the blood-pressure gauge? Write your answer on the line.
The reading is 290 mmHg
